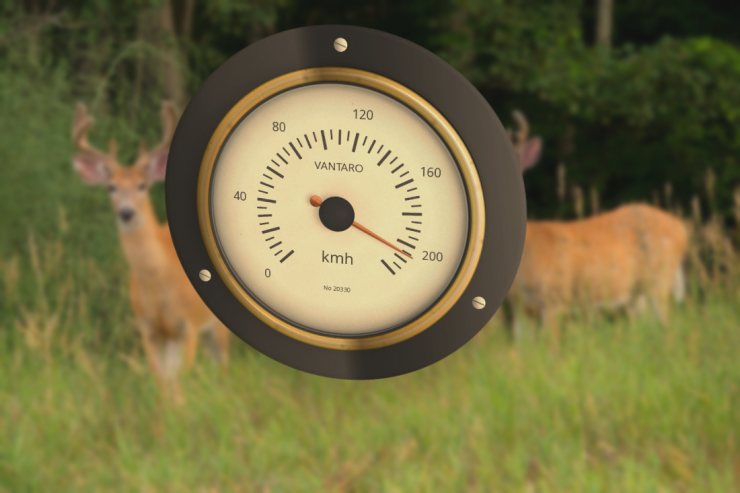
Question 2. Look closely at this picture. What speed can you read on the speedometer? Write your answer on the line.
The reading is 205 km/h
